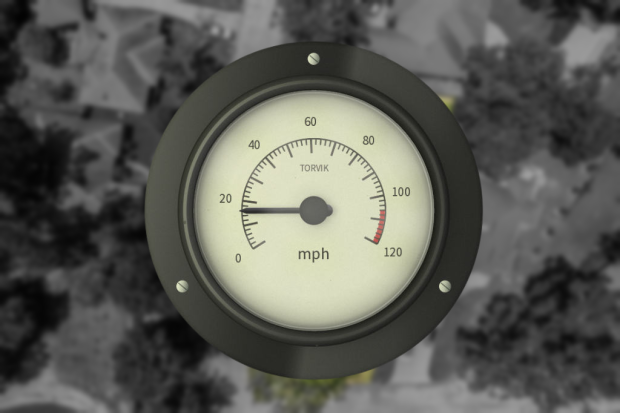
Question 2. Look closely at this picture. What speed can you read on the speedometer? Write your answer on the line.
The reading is 16 mph
